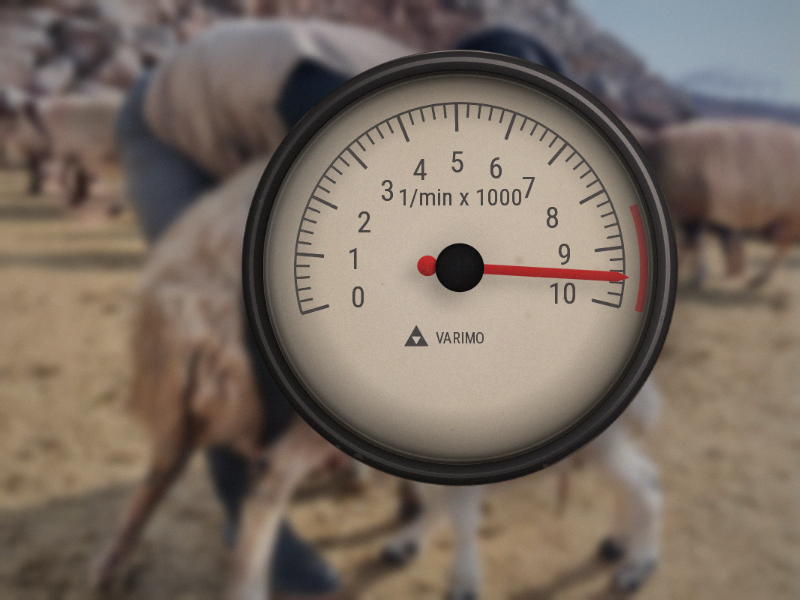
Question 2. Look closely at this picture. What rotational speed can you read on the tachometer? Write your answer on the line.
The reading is 9500 rpm
